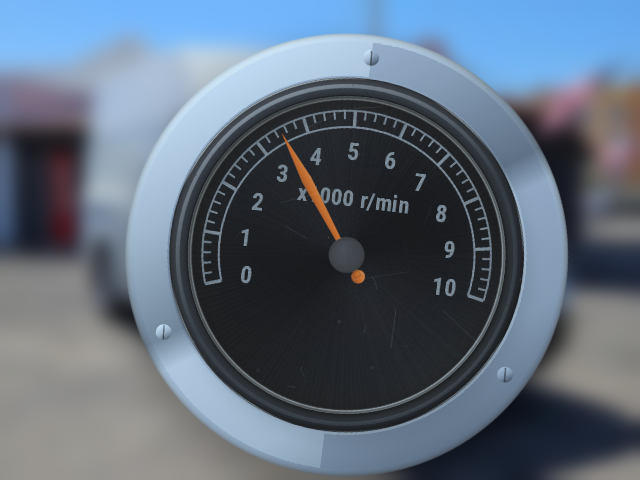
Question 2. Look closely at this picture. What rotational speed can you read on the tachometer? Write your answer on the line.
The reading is 3500 rpm
